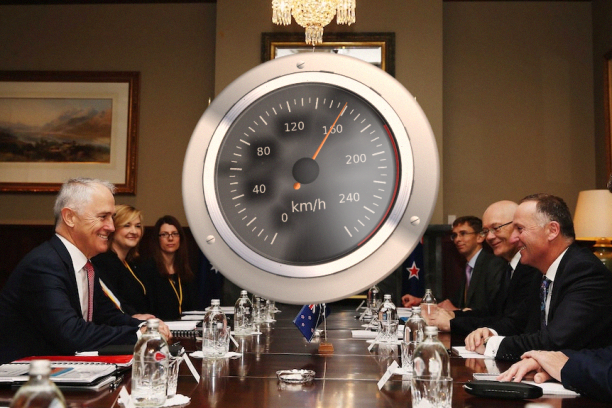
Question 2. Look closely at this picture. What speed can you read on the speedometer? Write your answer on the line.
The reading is 160 km/h
